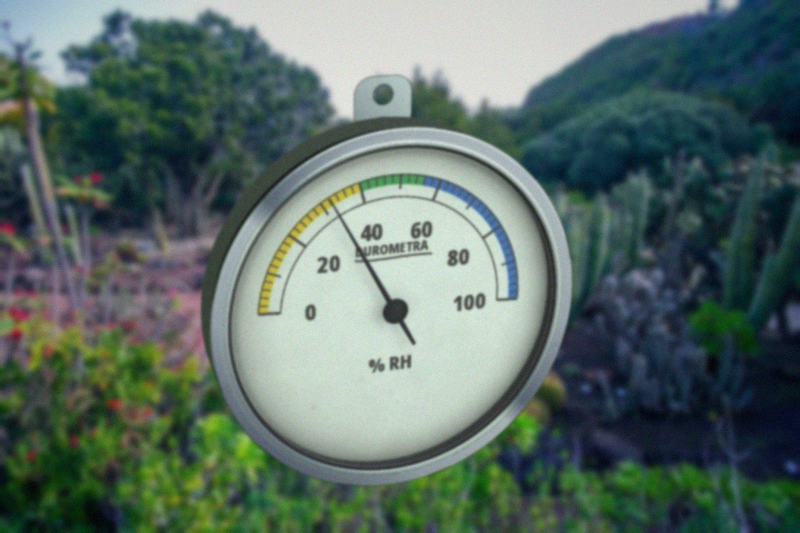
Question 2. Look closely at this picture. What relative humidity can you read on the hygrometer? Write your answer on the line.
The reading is 32 %
